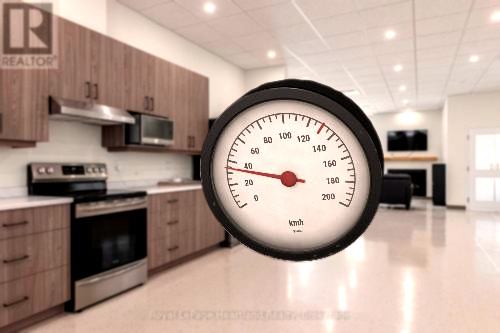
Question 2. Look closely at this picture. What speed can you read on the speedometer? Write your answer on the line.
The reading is 35 km/h
